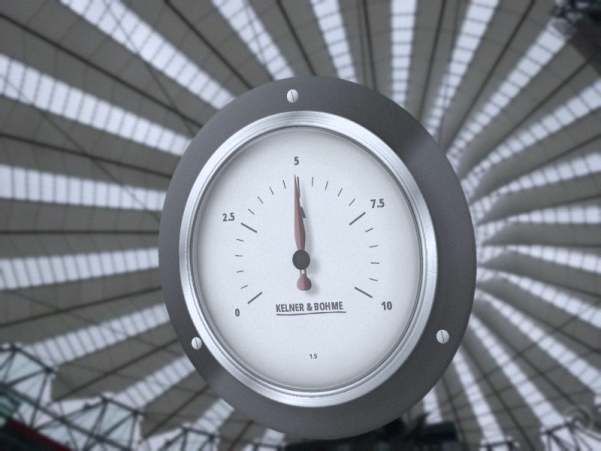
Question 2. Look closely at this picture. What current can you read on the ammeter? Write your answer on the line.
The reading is 5 A
